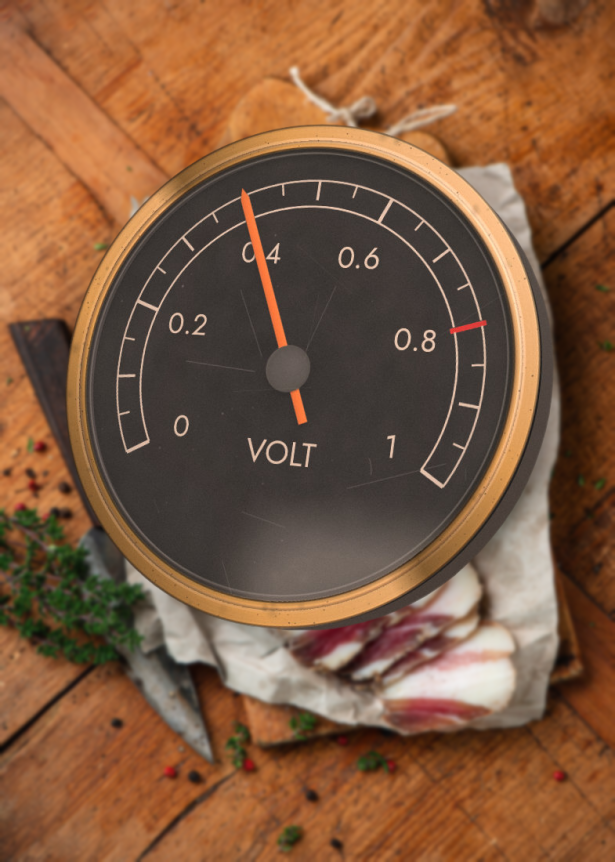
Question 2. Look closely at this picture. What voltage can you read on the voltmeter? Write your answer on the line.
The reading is 0.4 V
